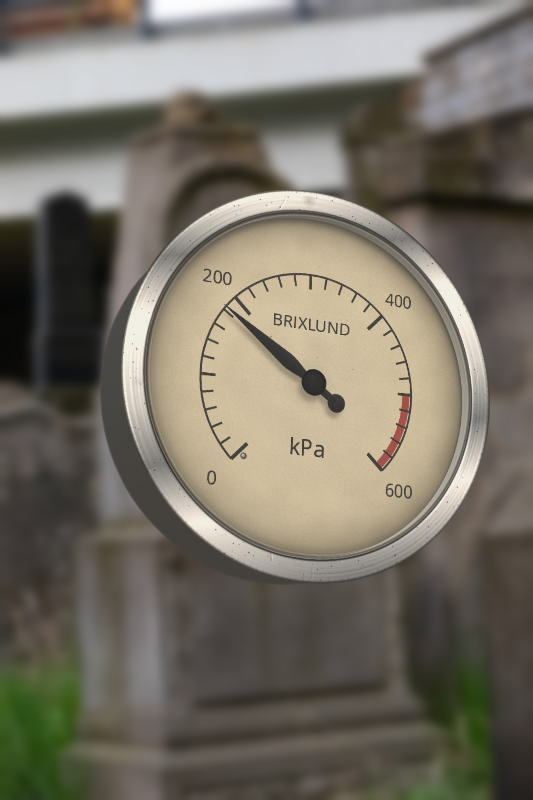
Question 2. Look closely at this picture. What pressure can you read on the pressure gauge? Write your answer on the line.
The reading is 180 kPa
